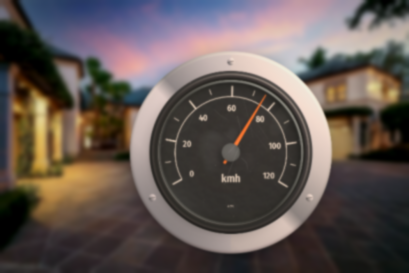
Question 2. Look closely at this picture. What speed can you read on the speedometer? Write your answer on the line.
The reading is 75 km/h
